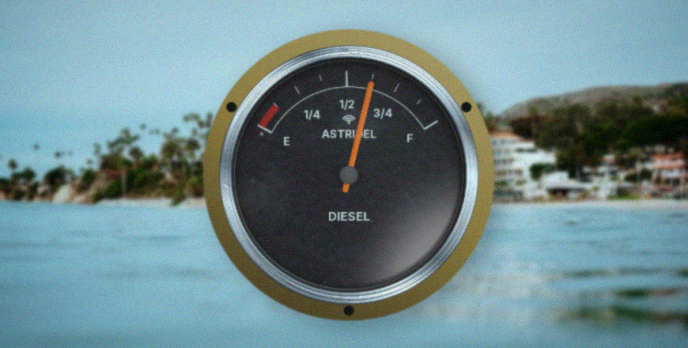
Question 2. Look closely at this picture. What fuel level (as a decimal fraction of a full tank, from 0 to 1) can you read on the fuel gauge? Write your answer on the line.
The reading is 0.625
